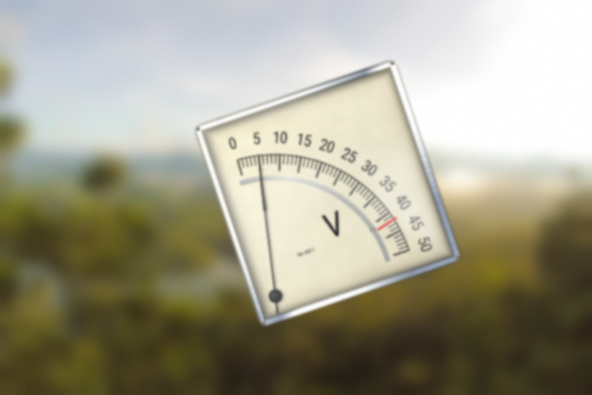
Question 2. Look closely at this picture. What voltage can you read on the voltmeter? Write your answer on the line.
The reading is 5 V
